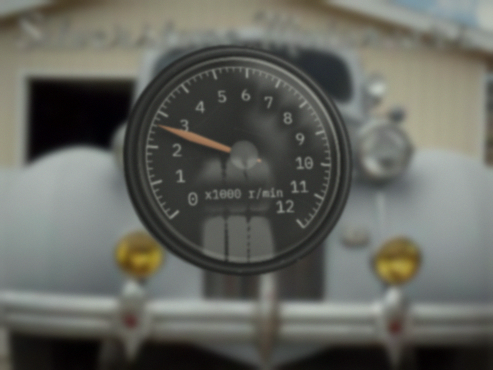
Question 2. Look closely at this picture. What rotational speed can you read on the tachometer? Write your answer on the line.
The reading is 2600 rpm
